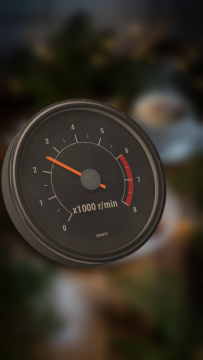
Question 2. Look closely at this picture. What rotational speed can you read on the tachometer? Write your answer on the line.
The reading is 2500 rpm
